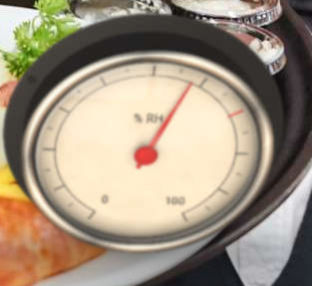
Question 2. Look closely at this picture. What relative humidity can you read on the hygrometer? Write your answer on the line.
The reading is 57.5 %
